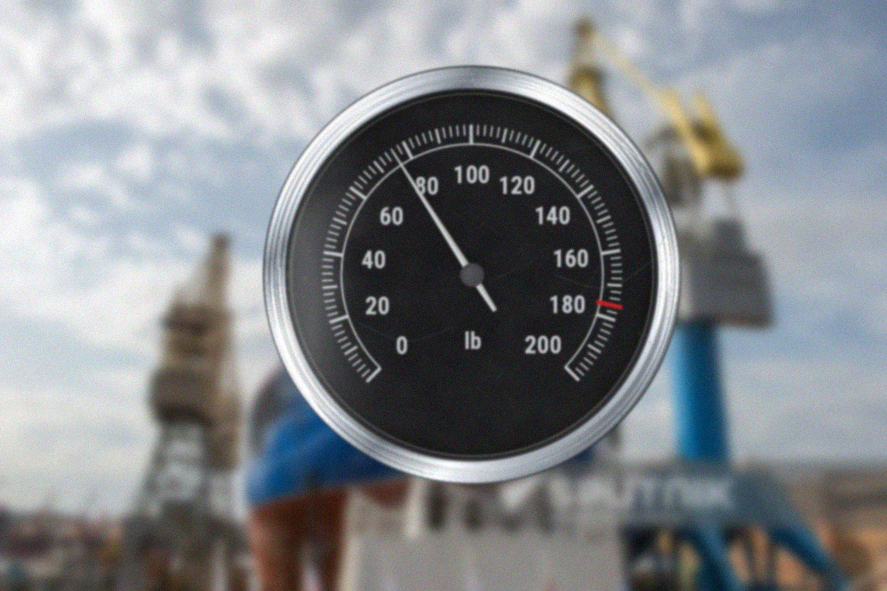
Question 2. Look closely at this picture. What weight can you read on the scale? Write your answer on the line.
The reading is 76 lb
